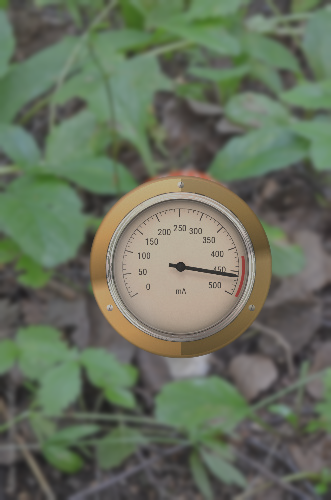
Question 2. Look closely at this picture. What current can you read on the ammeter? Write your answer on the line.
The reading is 460 mA
